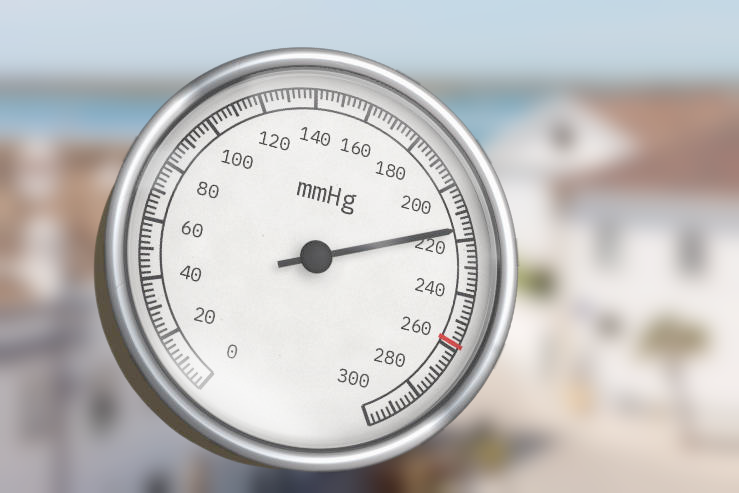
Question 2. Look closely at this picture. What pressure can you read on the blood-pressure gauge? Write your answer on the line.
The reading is 216 mmHg
